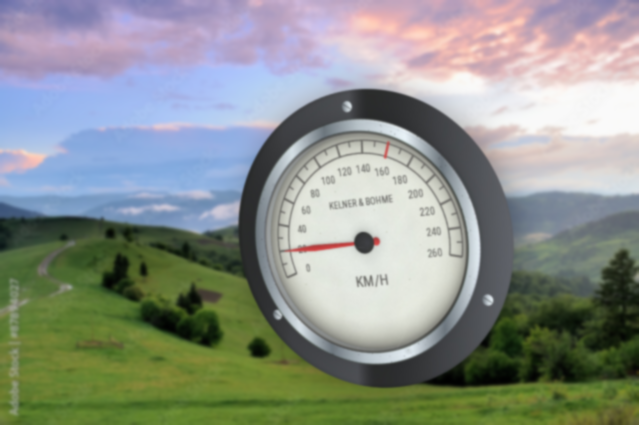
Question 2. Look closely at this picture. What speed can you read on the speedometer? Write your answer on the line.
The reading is 20 km/h
